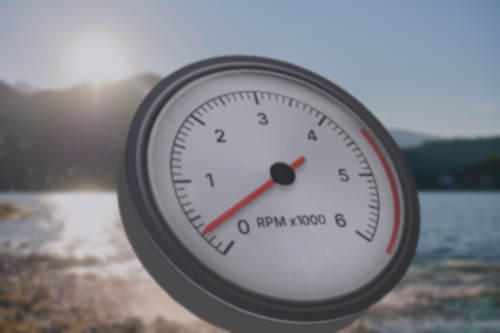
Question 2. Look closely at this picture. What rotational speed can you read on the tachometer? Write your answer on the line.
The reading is 300 rpm
